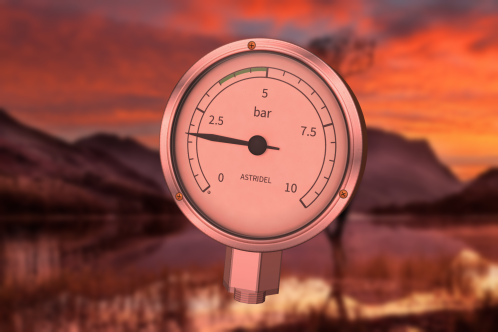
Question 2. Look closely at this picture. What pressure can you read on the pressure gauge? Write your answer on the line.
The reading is 1.75 bar
